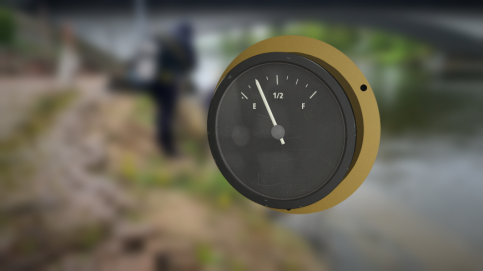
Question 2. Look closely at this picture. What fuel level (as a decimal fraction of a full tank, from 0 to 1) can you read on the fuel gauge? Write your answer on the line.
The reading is 0.25
